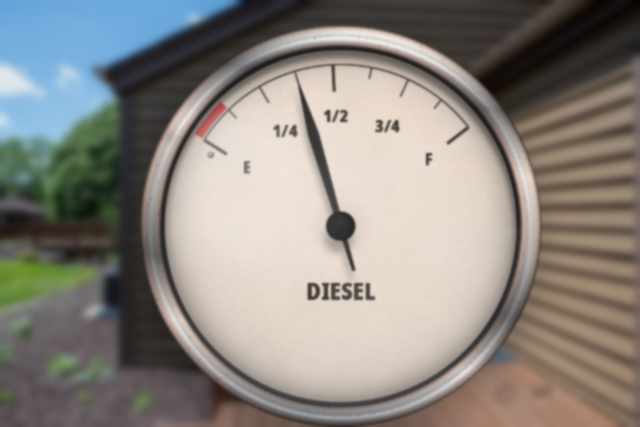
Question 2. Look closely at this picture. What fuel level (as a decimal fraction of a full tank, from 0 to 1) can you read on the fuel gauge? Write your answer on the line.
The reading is 0.375
